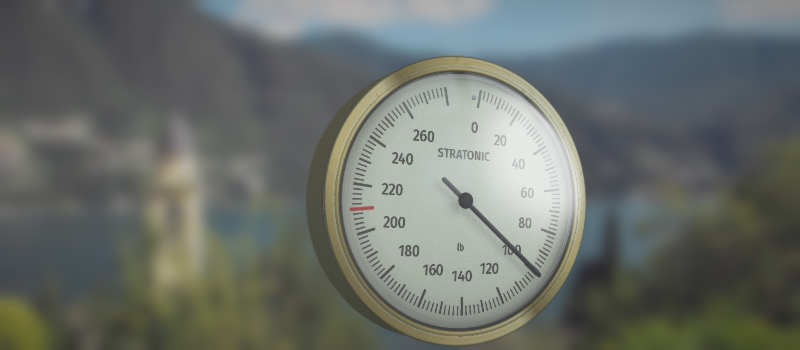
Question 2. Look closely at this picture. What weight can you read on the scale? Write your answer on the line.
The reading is 100 lb
